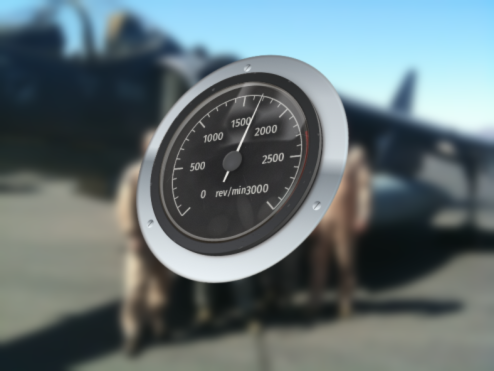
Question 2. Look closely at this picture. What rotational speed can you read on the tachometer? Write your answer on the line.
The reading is 1700 rpm
